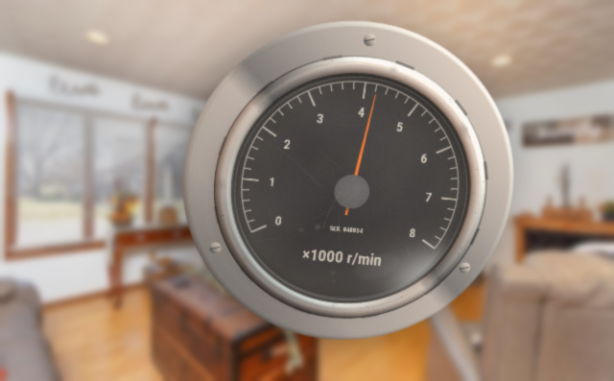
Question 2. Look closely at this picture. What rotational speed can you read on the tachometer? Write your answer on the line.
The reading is 4200 rpm
